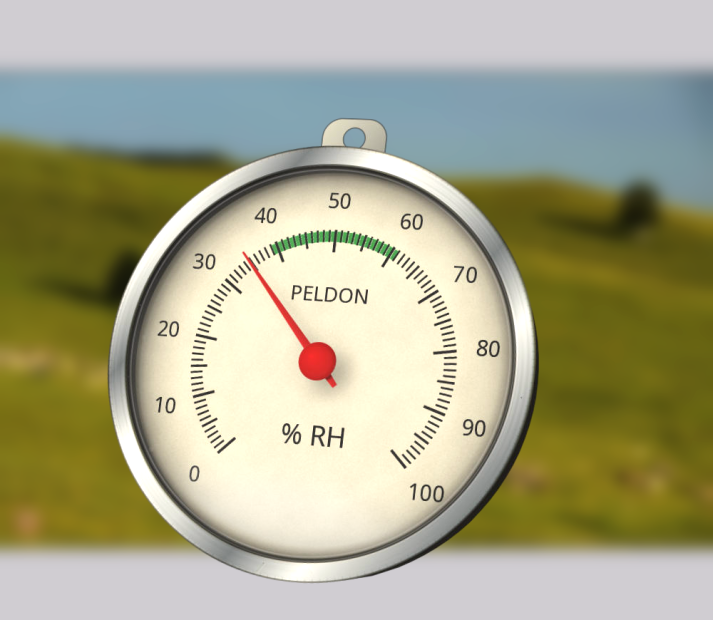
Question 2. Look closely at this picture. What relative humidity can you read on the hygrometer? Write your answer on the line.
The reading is 35 %
